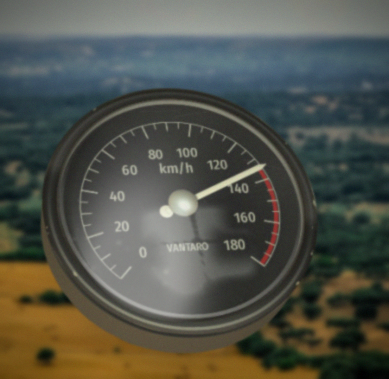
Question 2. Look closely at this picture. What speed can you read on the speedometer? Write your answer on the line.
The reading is 135 km/h
